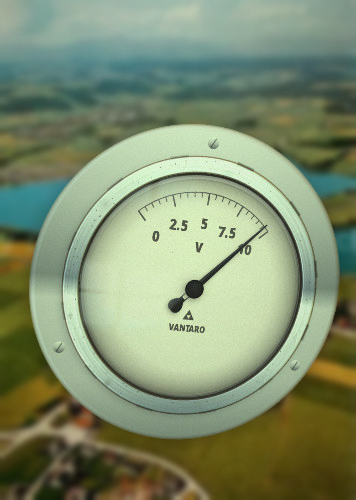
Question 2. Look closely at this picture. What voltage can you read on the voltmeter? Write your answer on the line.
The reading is 9.5 V
